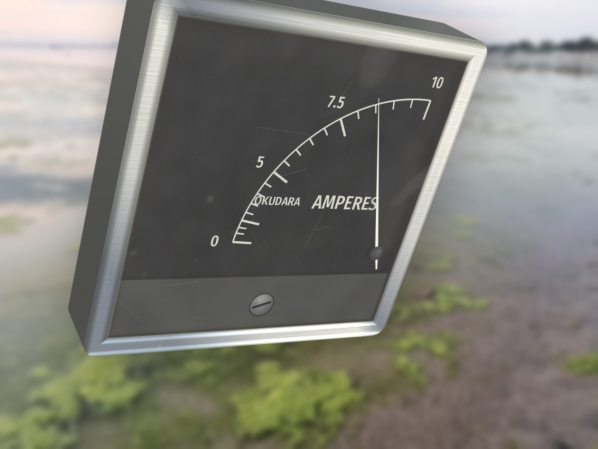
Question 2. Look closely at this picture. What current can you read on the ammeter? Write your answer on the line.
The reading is 8.5 A
